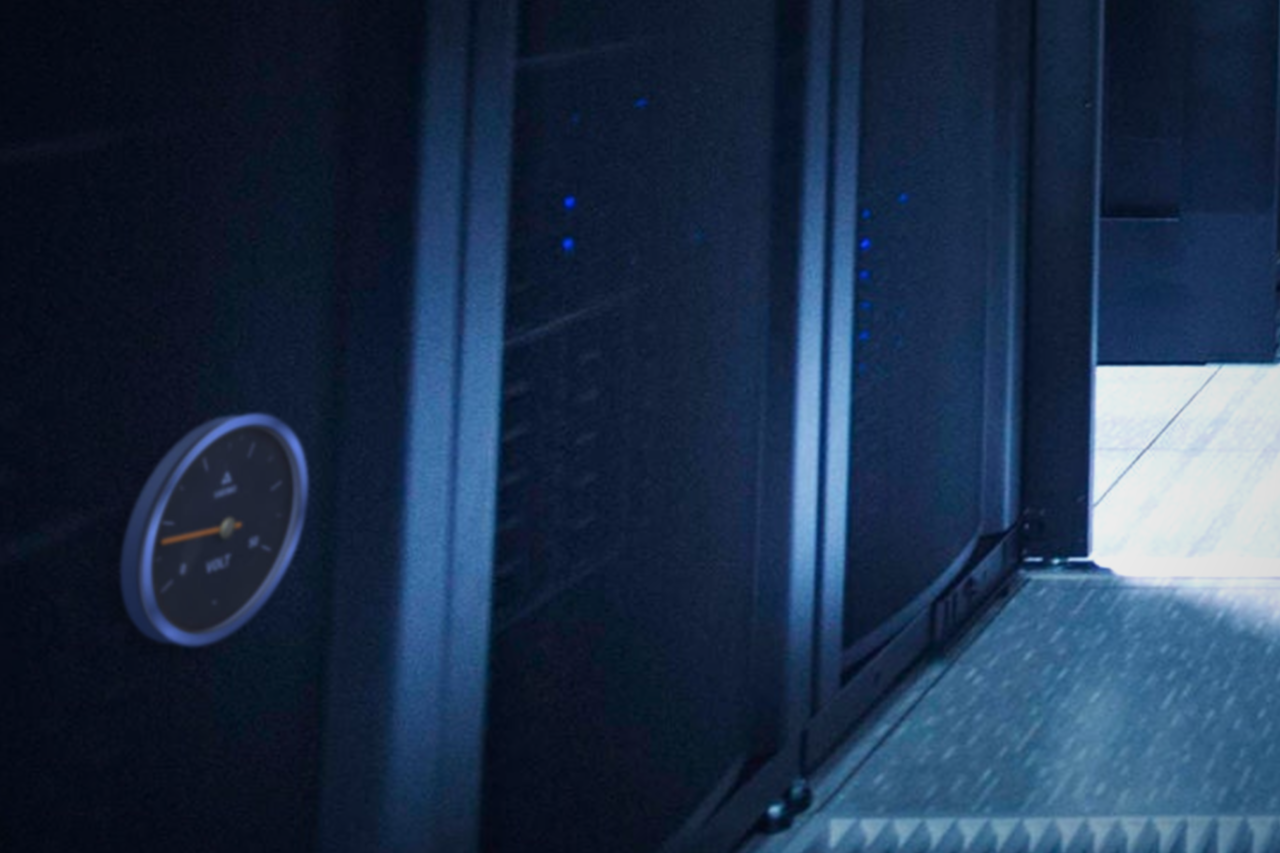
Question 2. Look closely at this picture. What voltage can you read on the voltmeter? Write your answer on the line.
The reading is 7.5 V
